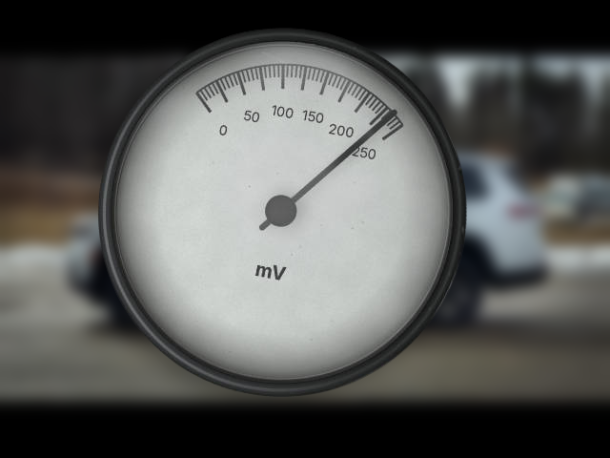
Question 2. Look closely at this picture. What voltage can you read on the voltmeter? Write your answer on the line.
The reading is 235 mV
